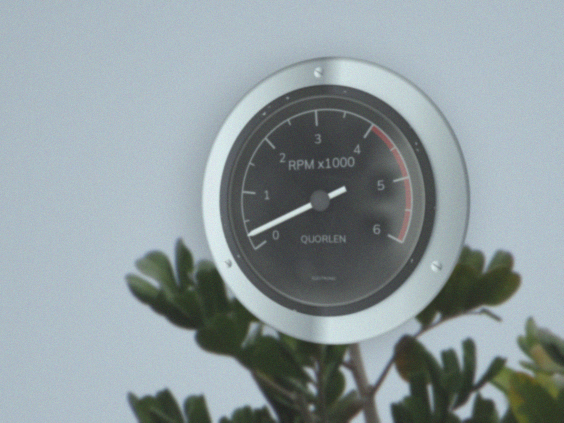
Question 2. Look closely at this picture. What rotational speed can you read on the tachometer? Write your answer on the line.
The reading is 250 rpm
